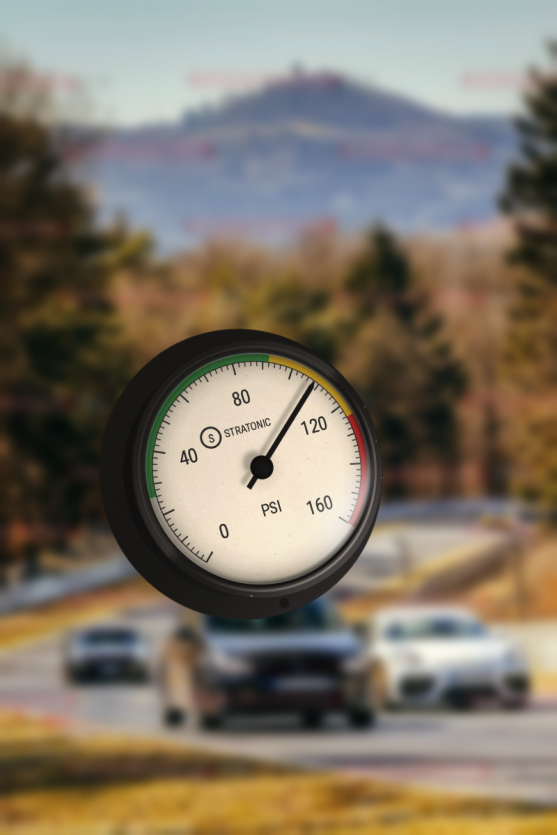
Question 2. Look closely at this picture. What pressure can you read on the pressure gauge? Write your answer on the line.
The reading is 108 psi
